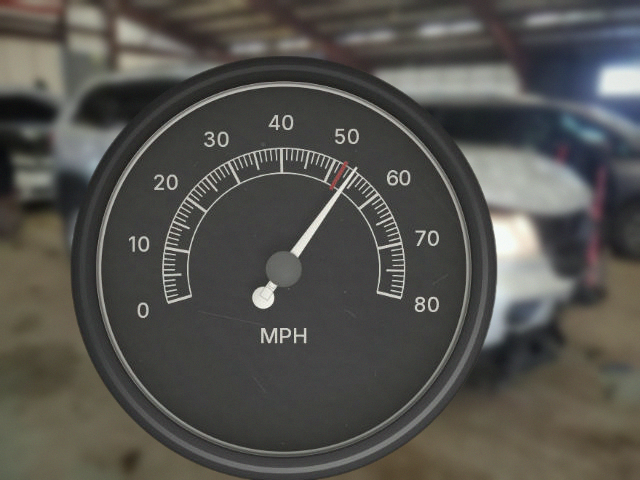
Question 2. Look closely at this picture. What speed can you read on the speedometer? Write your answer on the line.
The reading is 54 mph
